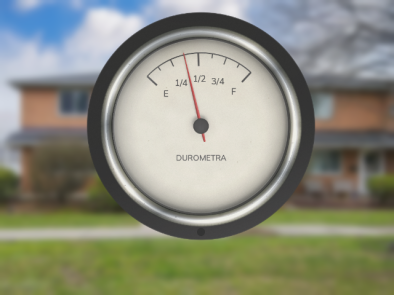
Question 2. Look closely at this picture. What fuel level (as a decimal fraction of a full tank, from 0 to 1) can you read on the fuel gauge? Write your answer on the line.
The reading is 0.375
